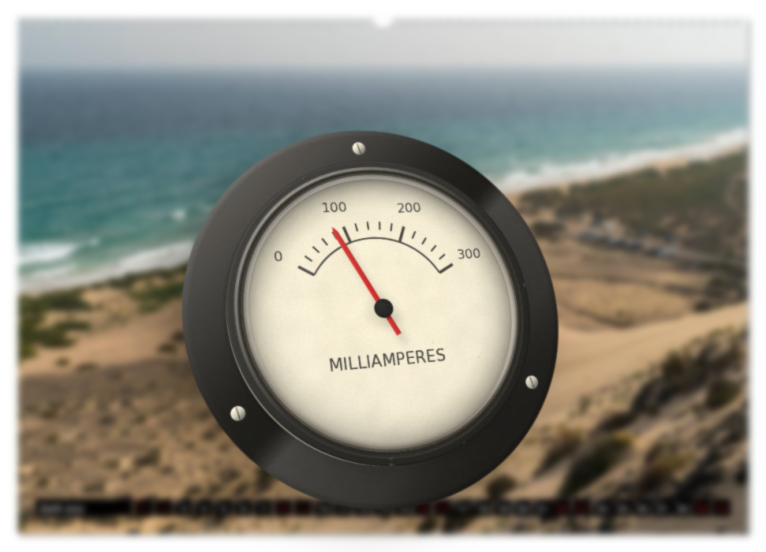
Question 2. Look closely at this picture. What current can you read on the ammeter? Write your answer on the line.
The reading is 80 mA
